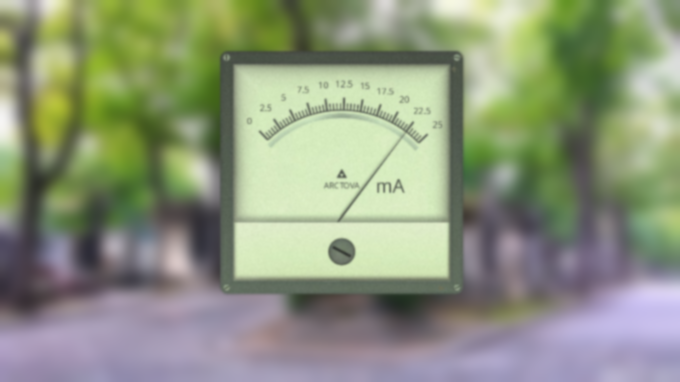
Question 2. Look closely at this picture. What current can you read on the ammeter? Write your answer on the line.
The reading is 22.5 mA
